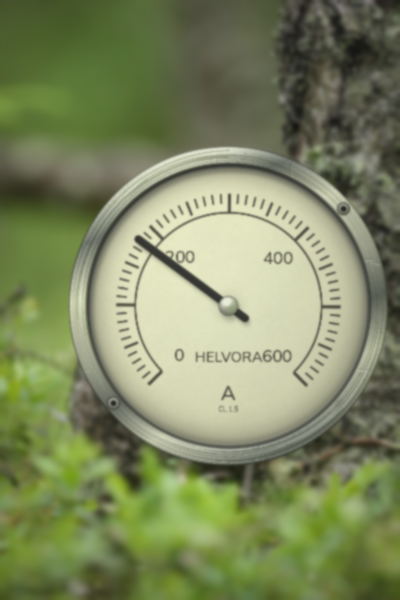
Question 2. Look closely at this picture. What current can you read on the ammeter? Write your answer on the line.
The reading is 180 A
